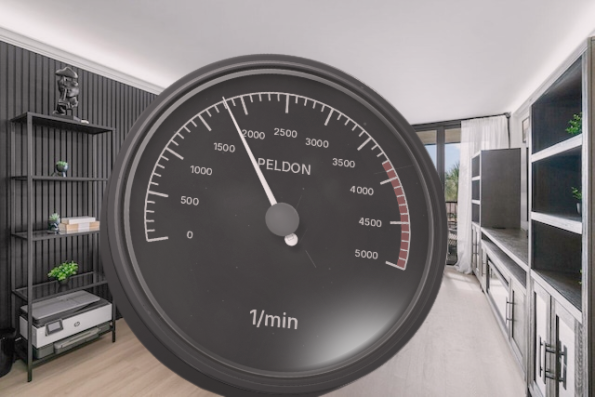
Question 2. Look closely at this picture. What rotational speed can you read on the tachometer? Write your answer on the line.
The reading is 1800 rpm
